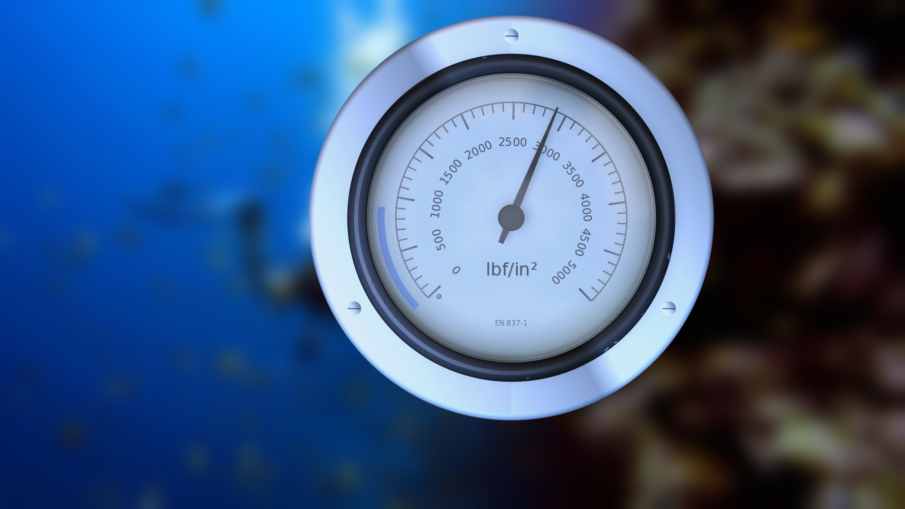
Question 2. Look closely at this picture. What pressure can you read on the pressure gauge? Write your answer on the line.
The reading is 2900 psi
